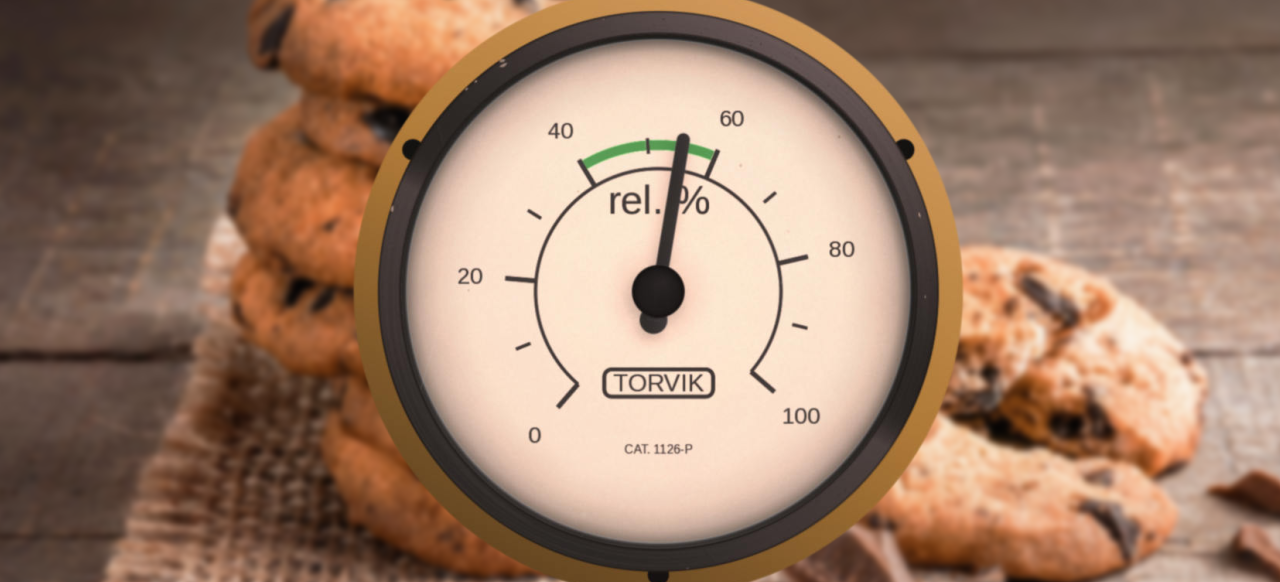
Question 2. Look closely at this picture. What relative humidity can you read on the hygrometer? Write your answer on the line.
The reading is 55 %
